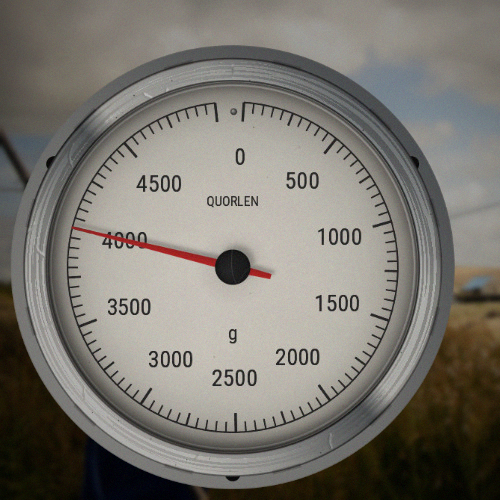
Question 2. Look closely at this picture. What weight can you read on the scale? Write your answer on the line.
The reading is 4000 g
